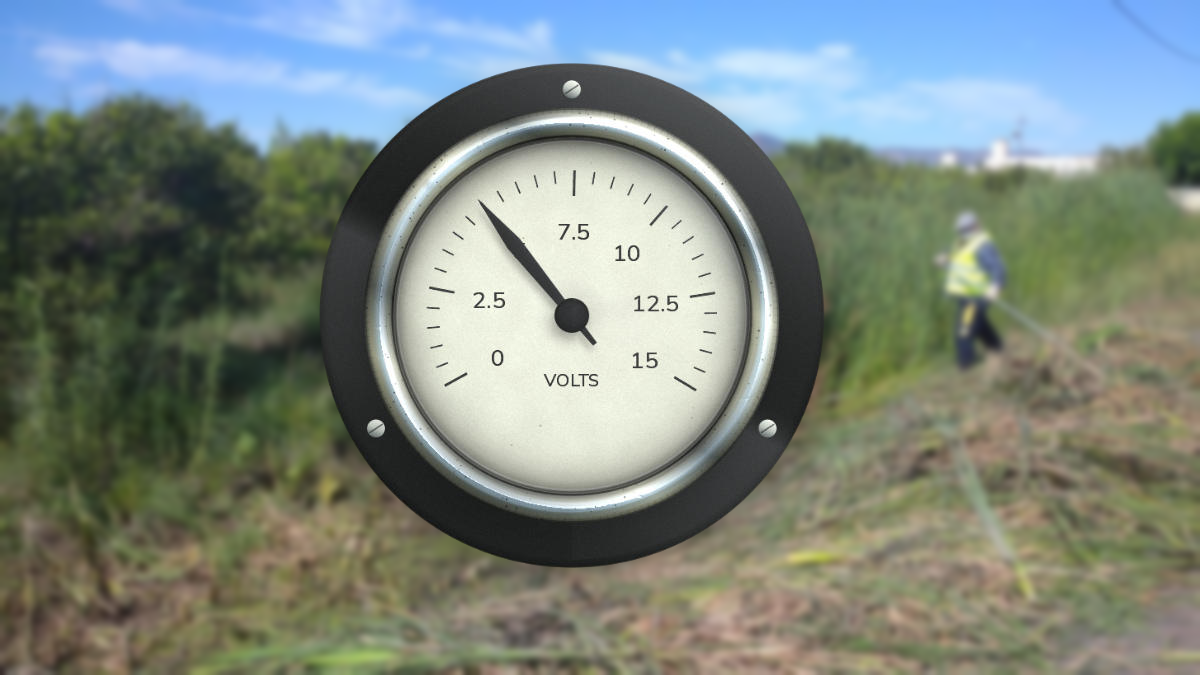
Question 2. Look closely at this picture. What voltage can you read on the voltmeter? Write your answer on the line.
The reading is 5 V
